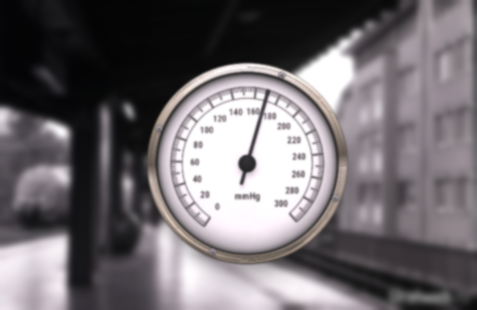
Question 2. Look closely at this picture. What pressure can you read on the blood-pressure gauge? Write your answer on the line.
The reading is 170 mmHg
